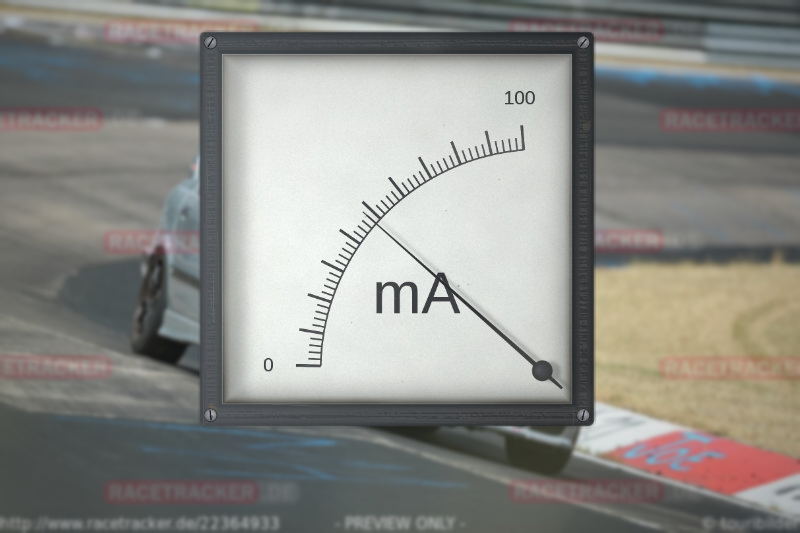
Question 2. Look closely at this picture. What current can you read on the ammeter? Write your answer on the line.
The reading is 48 mA
